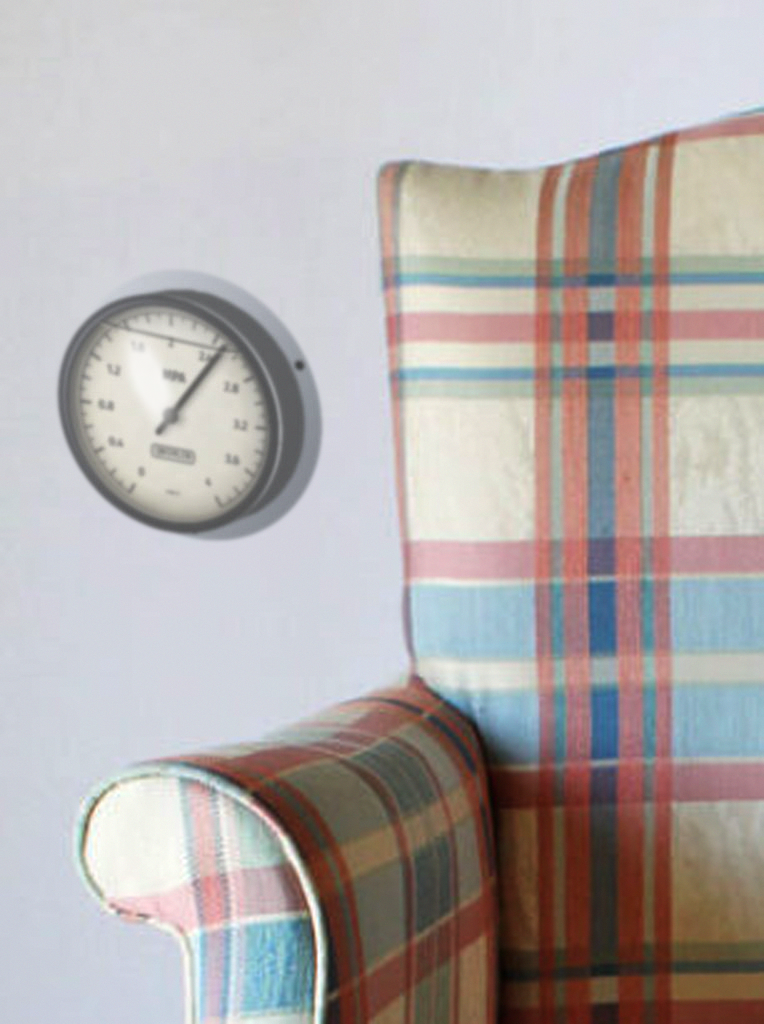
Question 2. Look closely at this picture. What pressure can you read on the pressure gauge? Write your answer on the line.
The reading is 2.5 MPa
